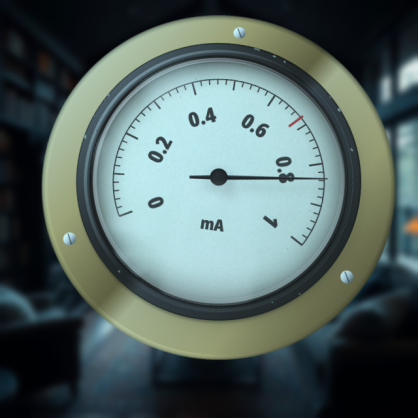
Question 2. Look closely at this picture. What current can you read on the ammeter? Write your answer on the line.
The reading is 0.84 mA
